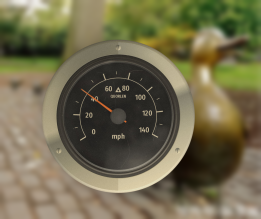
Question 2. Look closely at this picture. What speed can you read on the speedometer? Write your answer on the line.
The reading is 40 mph
